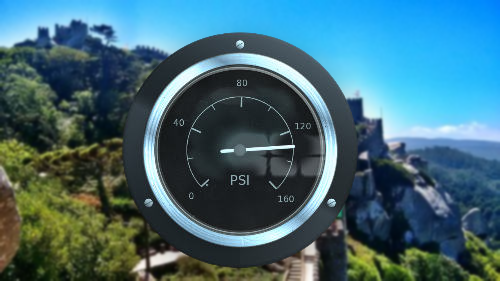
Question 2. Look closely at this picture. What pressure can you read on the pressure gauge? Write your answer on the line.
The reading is 130 psi
